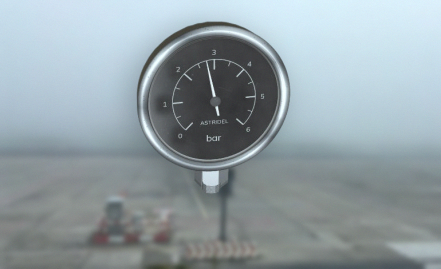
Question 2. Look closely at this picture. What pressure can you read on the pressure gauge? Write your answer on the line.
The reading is 2.75 bar
